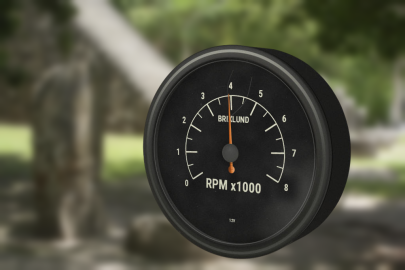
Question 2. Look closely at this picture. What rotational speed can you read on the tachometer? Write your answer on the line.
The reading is 4000 rpm
